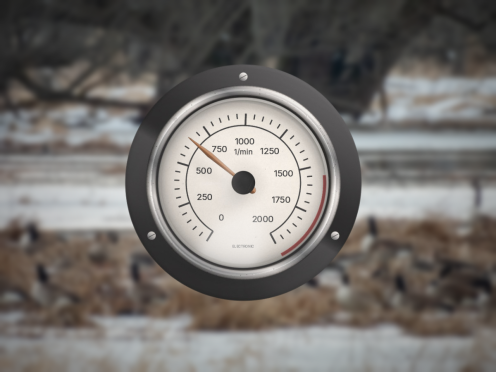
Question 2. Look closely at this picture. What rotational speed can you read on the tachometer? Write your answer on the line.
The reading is 650 rpm
